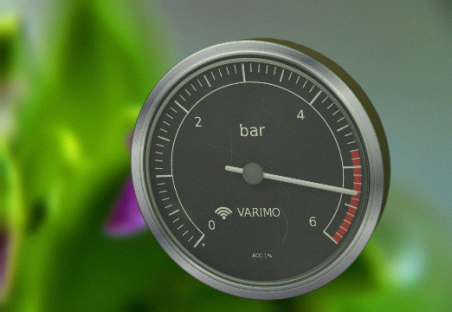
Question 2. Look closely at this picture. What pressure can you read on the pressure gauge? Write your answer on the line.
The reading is 5.3 bar
